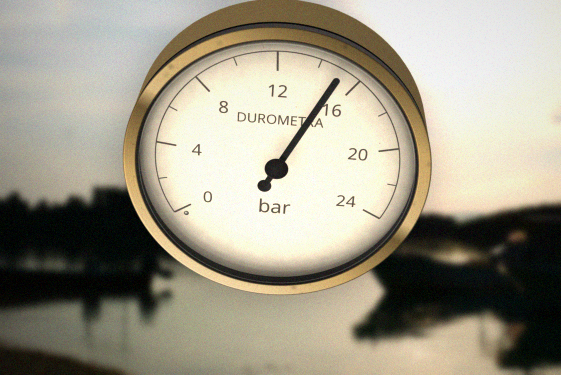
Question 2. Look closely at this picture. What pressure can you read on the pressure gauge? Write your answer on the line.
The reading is 15 bar
